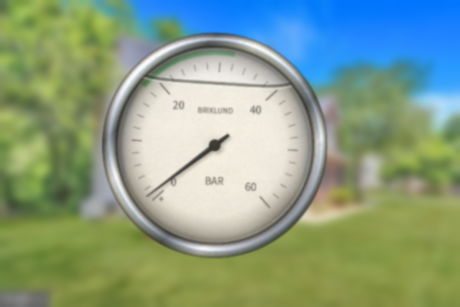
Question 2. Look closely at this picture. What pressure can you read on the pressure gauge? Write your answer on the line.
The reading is 1 bar
